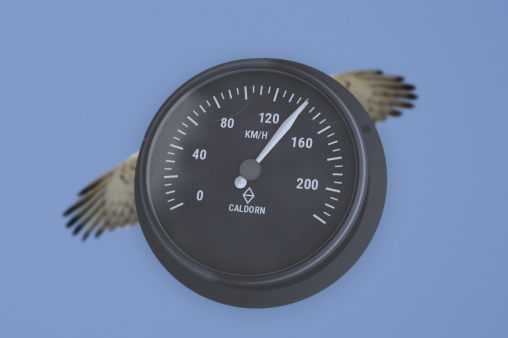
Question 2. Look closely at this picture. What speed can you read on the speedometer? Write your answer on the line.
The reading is 140 km/h
